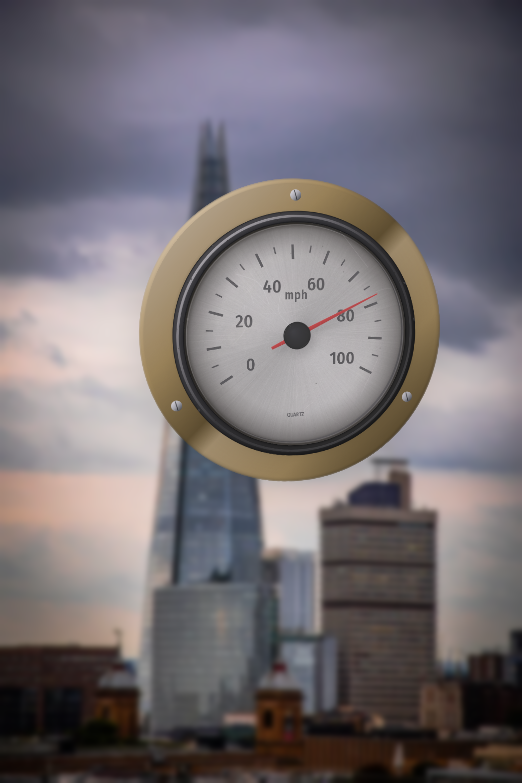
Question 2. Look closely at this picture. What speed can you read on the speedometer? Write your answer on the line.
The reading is 77.5 mph
